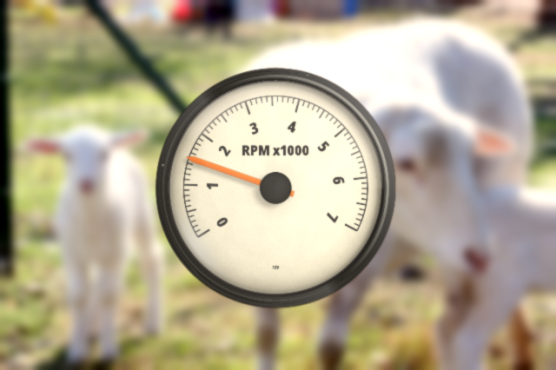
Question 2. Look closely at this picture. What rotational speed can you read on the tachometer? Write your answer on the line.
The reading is 1500 rpm
